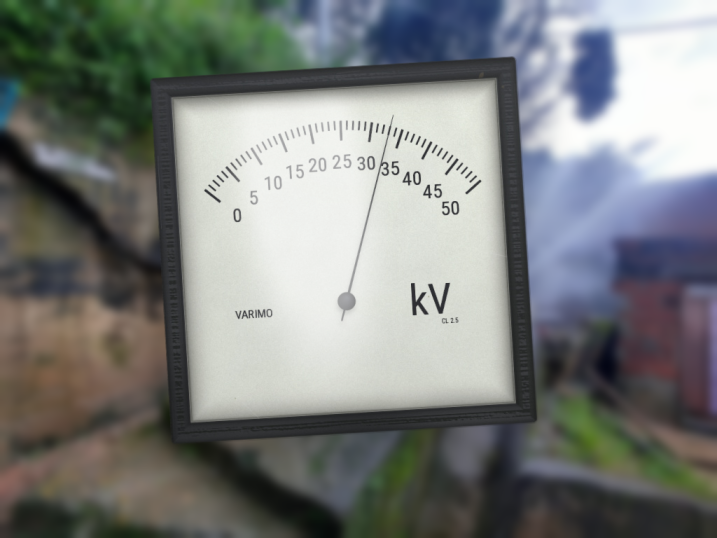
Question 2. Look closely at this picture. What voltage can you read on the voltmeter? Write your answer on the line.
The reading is 33 kV
